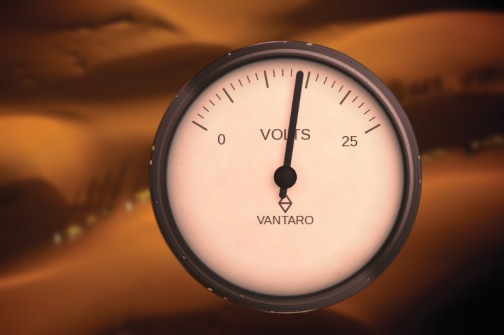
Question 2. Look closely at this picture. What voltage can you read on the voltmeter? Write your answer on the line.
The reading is 14 V
